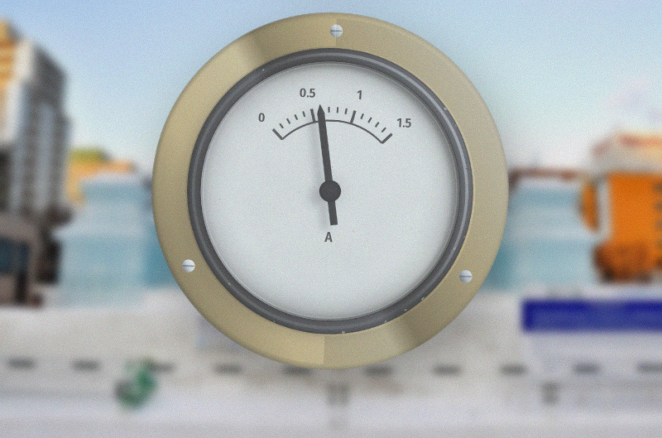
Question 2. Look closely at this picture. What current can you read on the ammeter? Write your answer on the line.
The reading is 0.6 A
